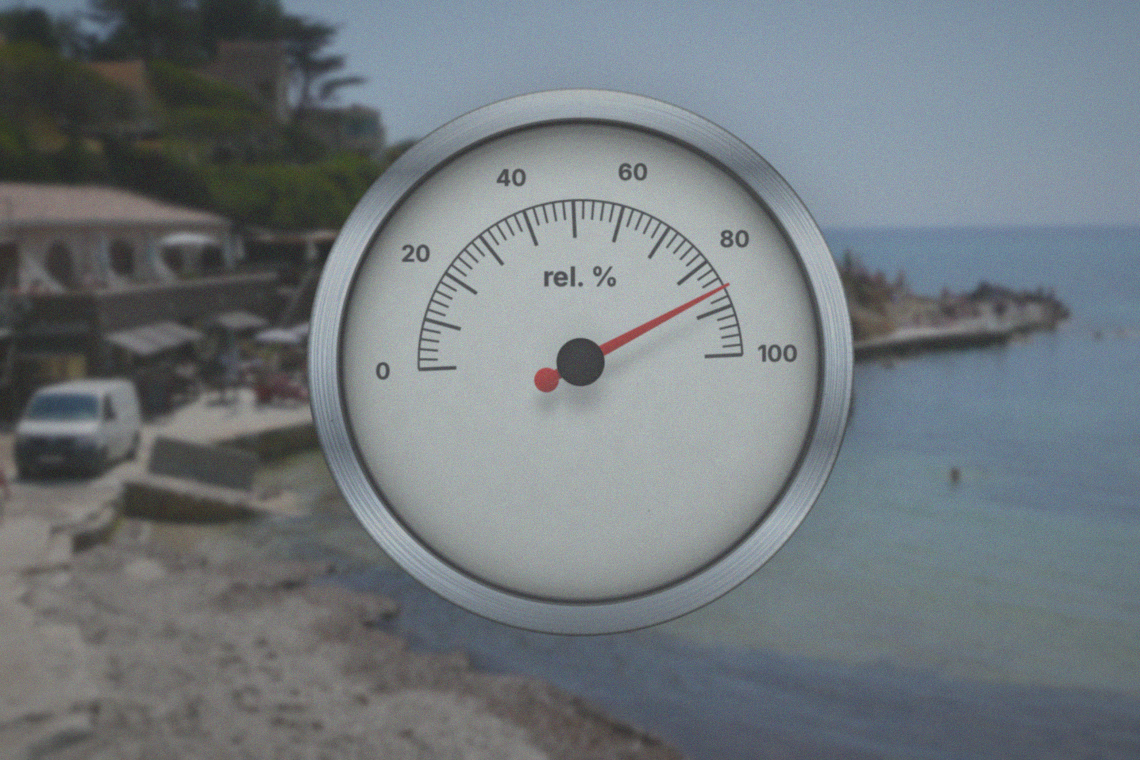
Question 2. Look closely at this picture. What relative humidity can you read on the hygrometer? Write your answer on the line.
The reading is 86 %
